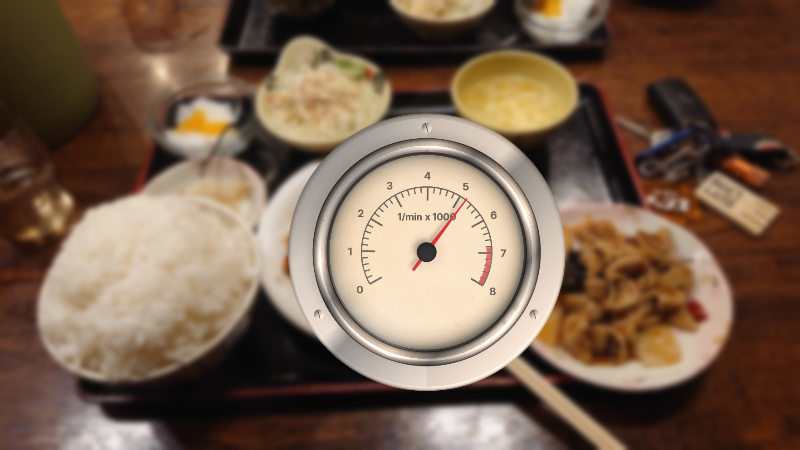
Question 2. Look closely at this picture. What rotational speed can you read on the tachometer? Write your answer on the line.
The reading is 5200 rpm
